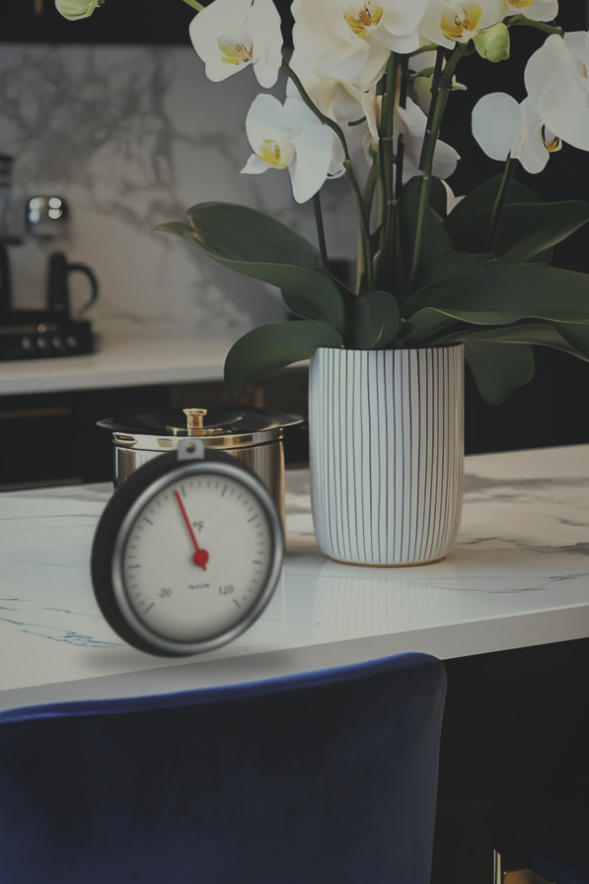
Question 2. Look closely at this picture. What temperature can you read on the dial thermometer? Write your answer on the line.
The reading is 36 °F
